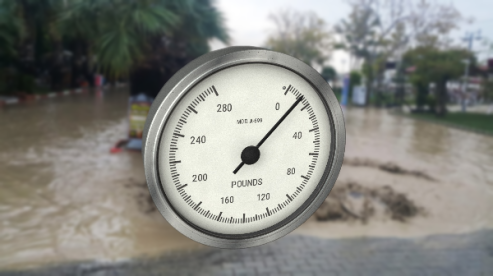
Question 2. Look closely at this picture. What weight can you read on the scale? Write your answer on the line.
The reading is 10 lb
